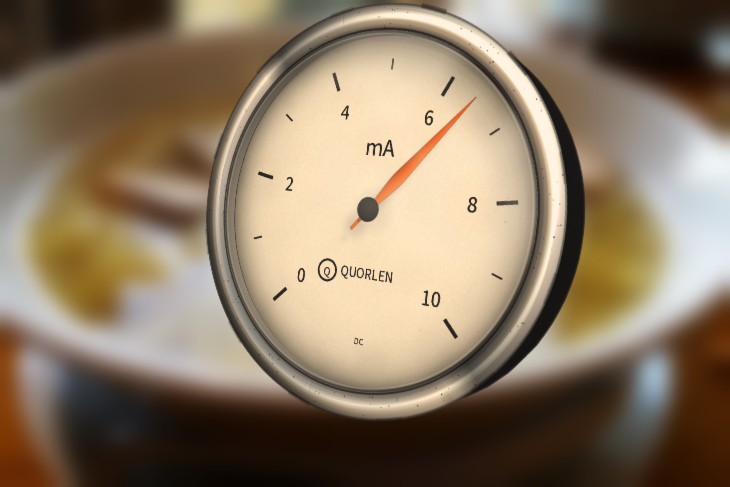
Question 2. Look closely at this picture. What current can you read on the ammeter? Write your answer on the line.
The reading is 6.5 mA
